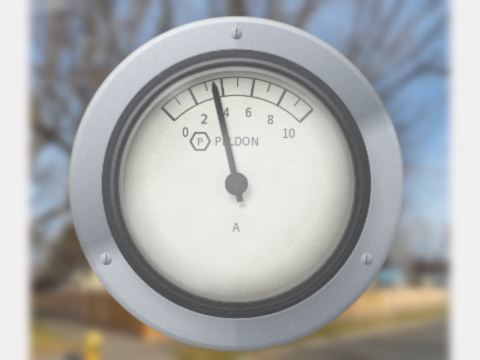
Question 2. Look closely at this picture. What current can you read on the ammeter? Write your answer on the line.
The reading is 3.5 A
